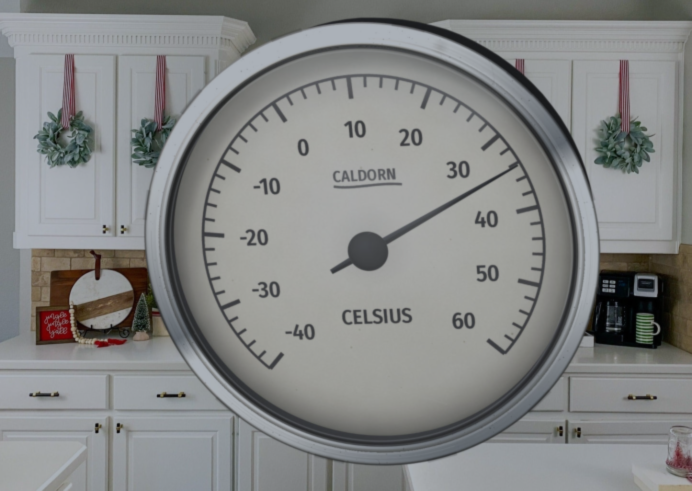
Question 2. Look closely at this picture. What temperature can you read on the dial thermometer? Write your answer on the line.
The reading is 34 °C
